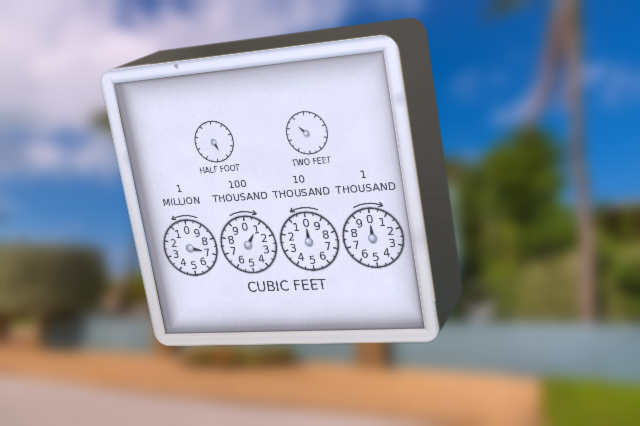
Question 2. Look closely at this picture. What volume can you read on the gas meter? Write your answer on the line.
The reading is 710000 ft³
